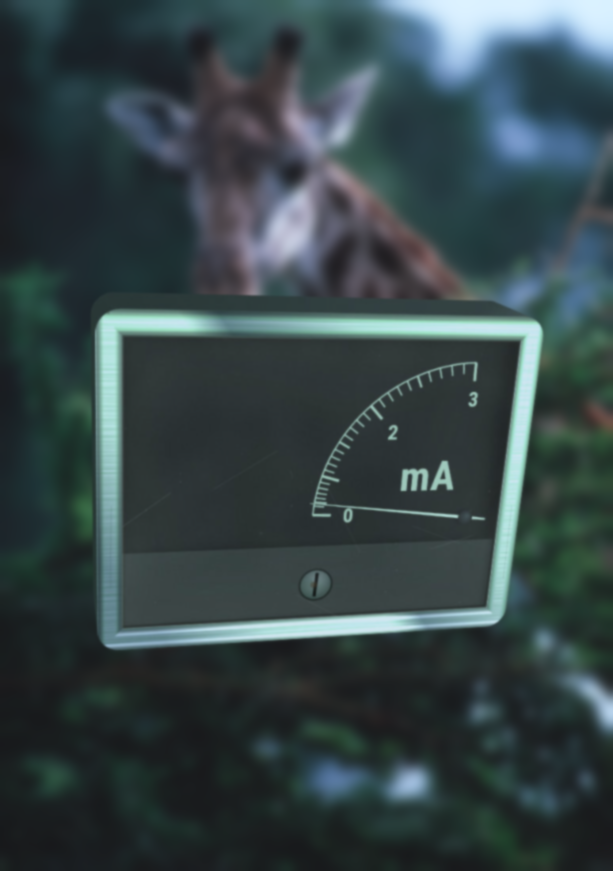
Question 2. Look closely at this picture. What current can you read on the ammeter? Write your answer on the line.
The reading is 0.5 mA
